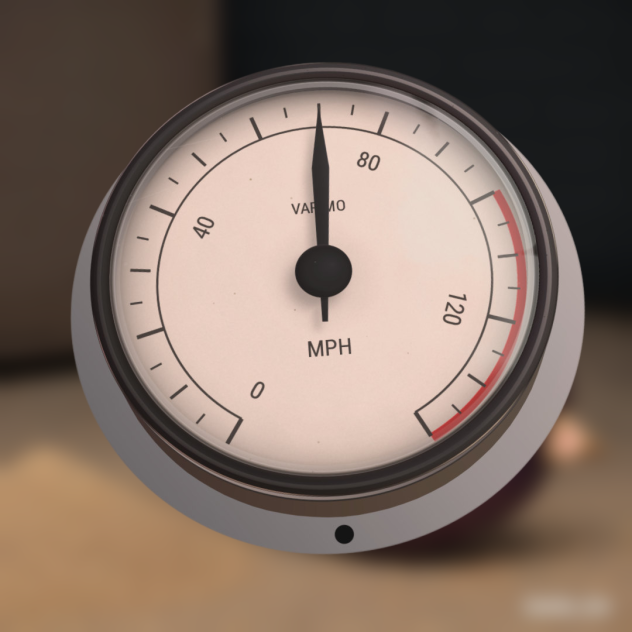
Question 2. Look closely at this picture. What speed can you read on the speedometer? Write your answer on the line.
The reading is 70 mph
